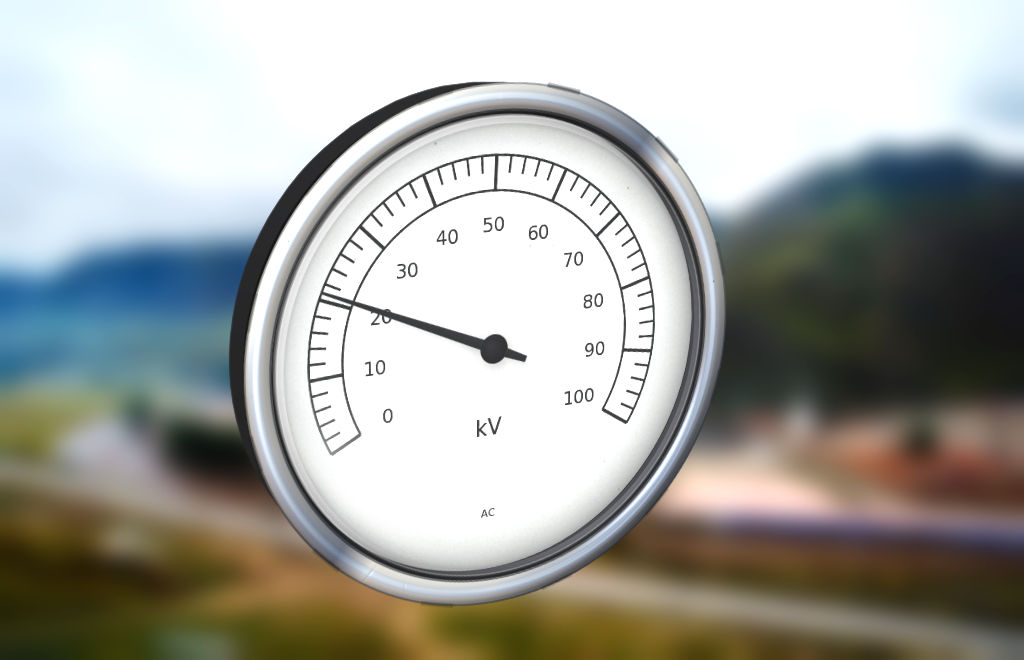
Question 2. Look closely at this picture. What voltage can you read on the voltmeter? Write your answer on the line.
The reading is 21 kV
